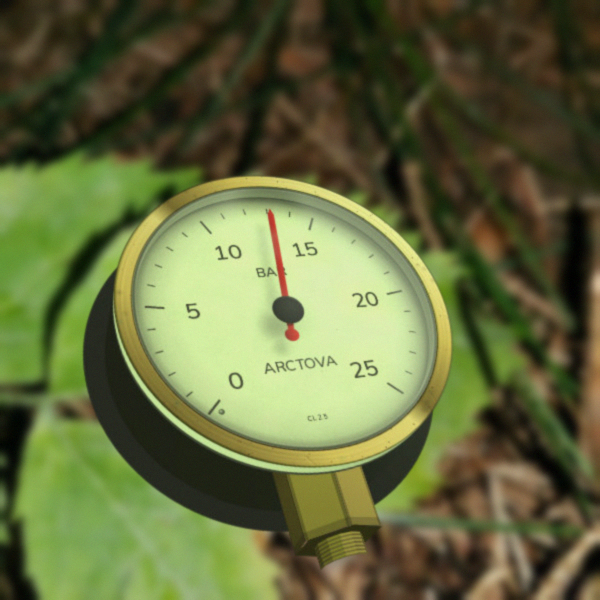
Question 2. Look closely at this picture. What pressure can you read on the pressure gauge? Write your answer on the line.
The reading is 13 bar
